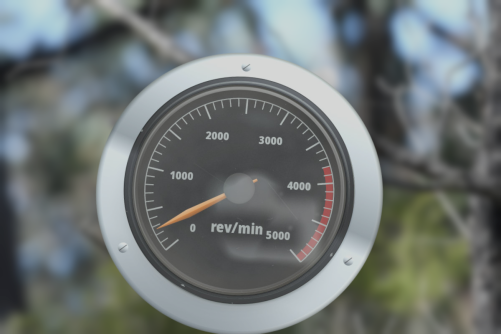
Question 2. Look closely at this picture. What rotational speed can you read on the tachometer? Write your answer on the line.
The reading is 250 rpm
